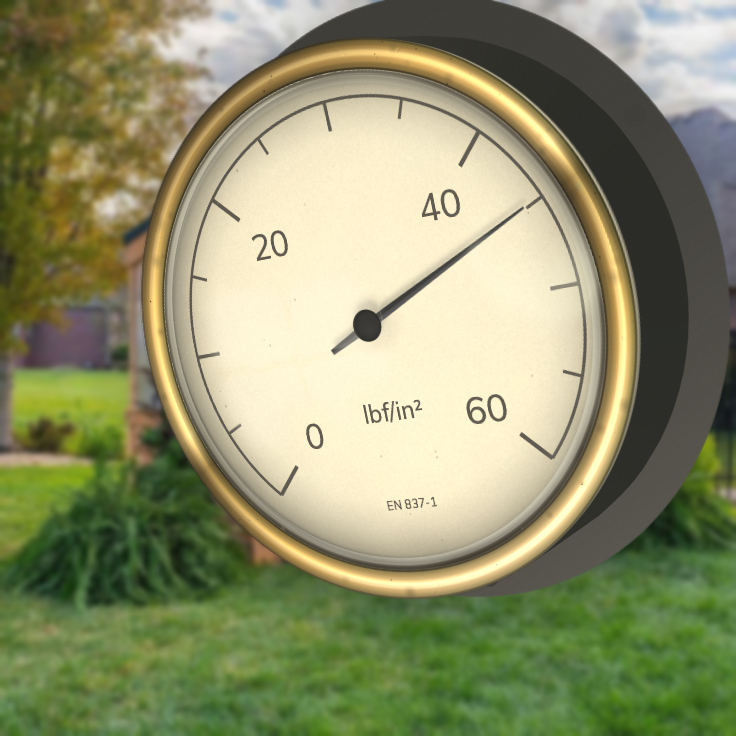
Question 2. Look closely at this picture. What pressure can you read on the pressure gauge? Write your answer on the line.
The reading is 45 psi
